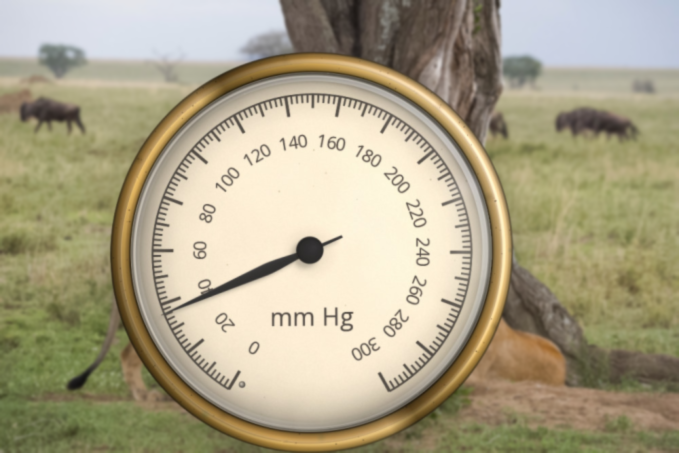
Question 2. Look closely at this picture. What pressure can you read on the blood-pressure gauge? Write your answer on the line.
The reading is 36 mmHg
